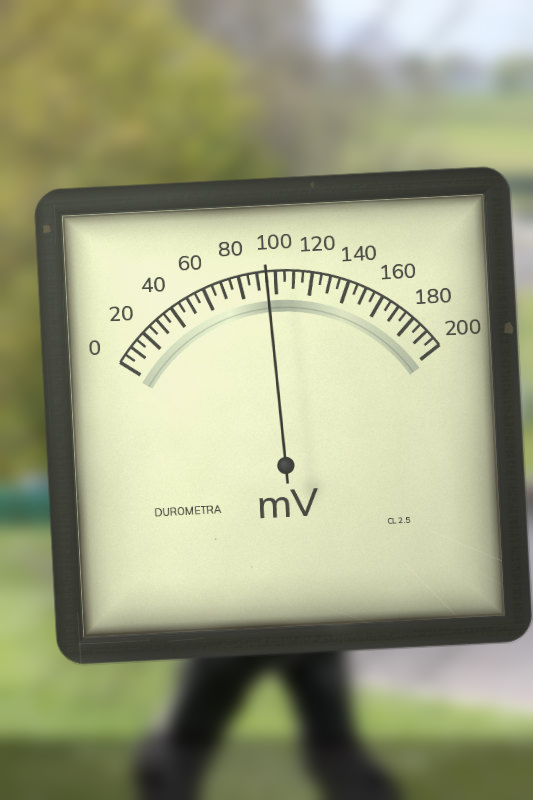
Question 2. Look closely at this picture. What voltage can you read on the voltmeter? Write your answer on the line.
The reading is 95 mV
